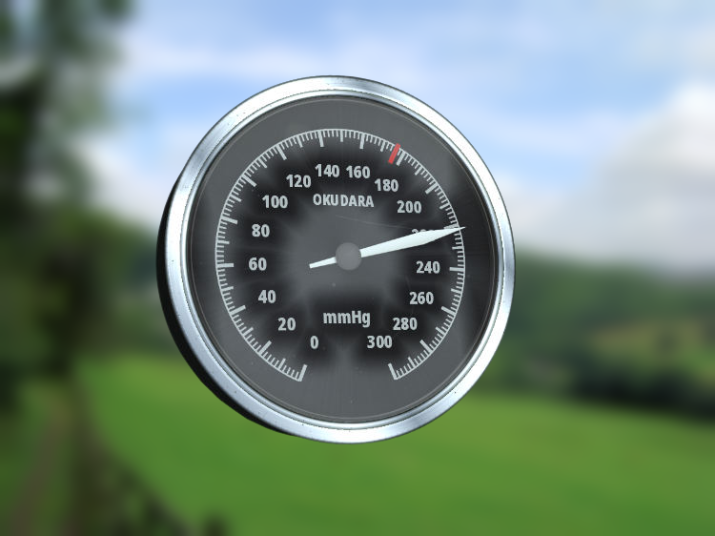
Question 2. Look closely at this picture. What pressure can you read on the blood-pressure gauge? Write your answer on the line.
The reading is 222 mmHg
